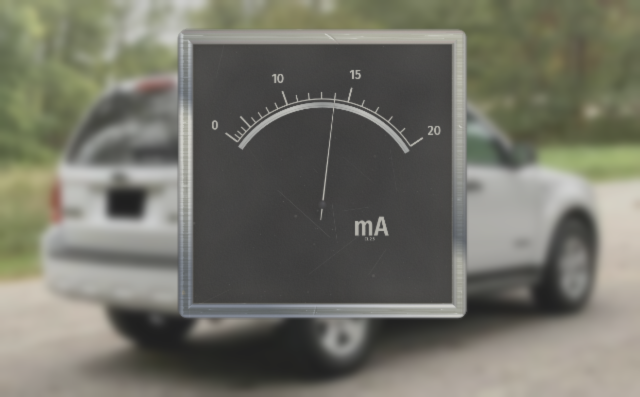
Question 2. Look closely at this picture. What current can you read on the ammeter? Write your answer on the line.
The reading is 14 mA
